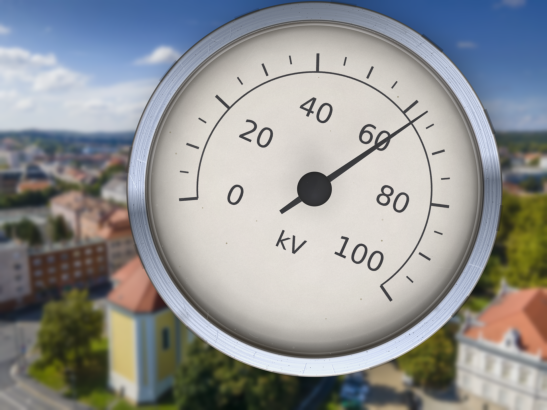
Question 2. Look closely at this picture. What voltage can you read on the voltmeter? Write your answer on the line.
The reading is 62.5 kV
